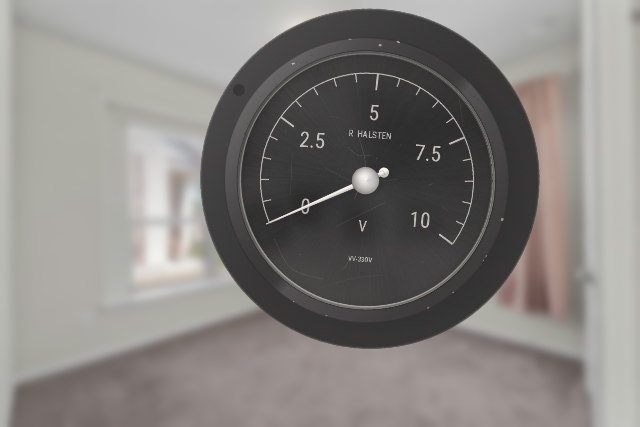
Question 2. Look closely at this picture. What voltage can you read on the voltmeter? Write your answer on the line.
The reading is 0 V
